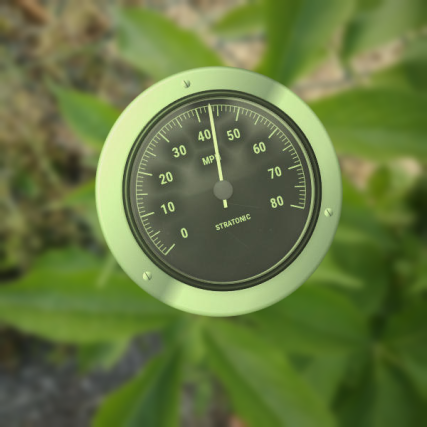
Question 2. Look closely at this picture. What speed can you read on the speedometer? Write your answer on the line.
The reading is 43 mph
